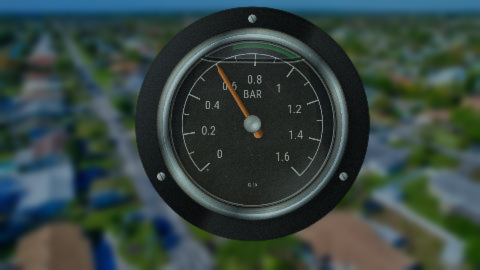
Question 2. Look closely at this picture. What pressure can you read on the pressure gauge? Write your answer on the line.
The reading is 0.6 bar
